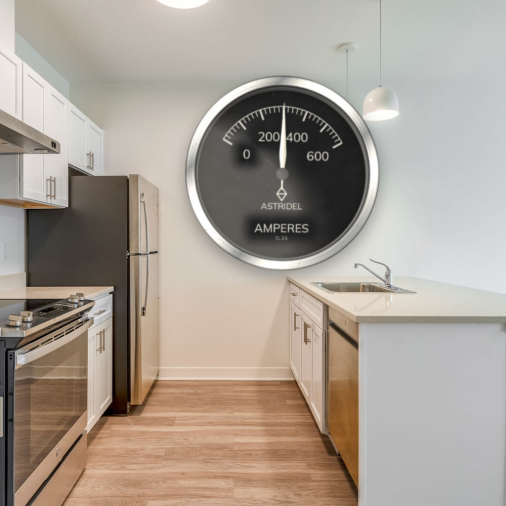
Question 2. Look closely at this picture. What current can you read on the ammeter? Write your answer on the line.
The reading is 300 A
